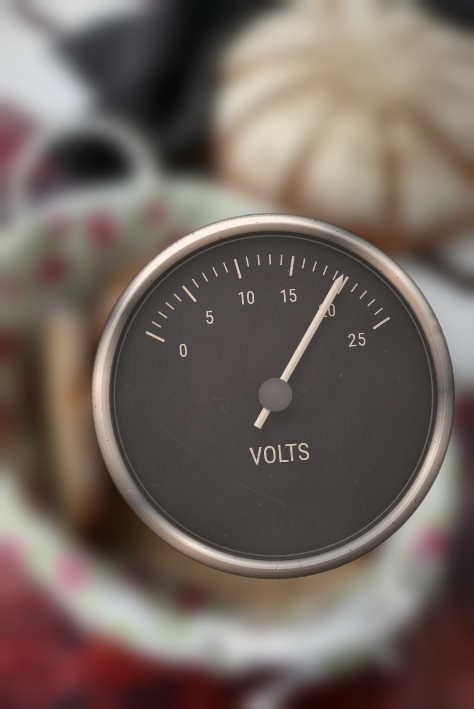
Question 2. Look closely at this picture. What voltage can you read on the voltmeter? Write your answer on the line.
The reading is 19.5 V
